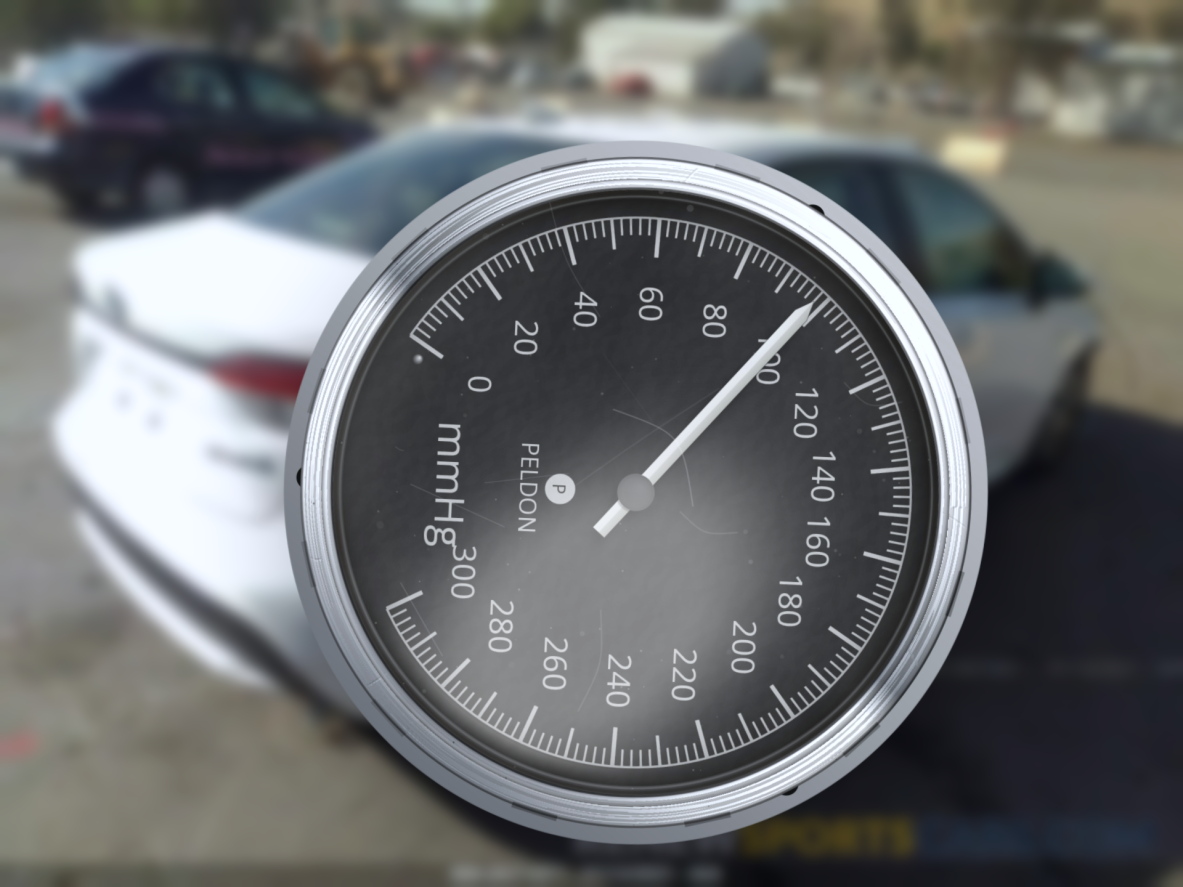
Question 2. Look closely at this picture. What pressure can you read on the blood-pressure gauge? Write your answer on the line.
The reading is 98 mmHg
